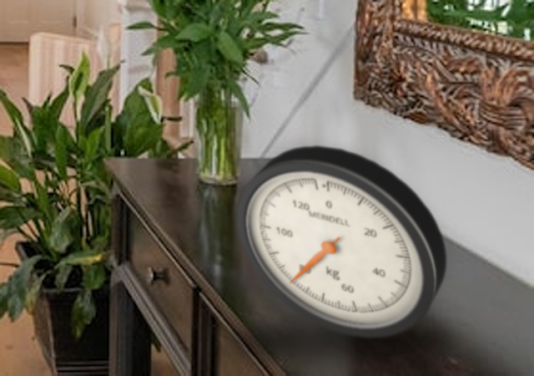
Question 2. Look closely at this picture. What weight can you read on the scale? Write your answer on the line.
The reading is 80 kg
